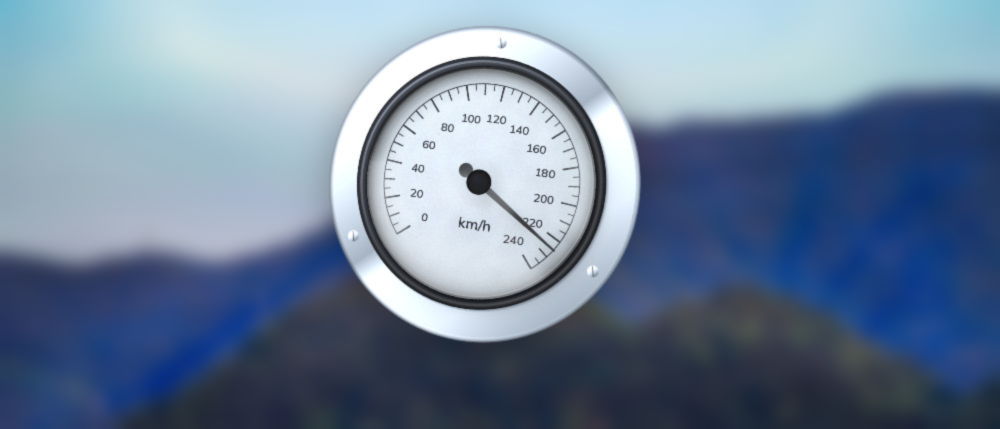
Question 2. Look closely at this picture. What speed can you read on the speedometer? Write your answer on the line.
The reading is 225 km/h
